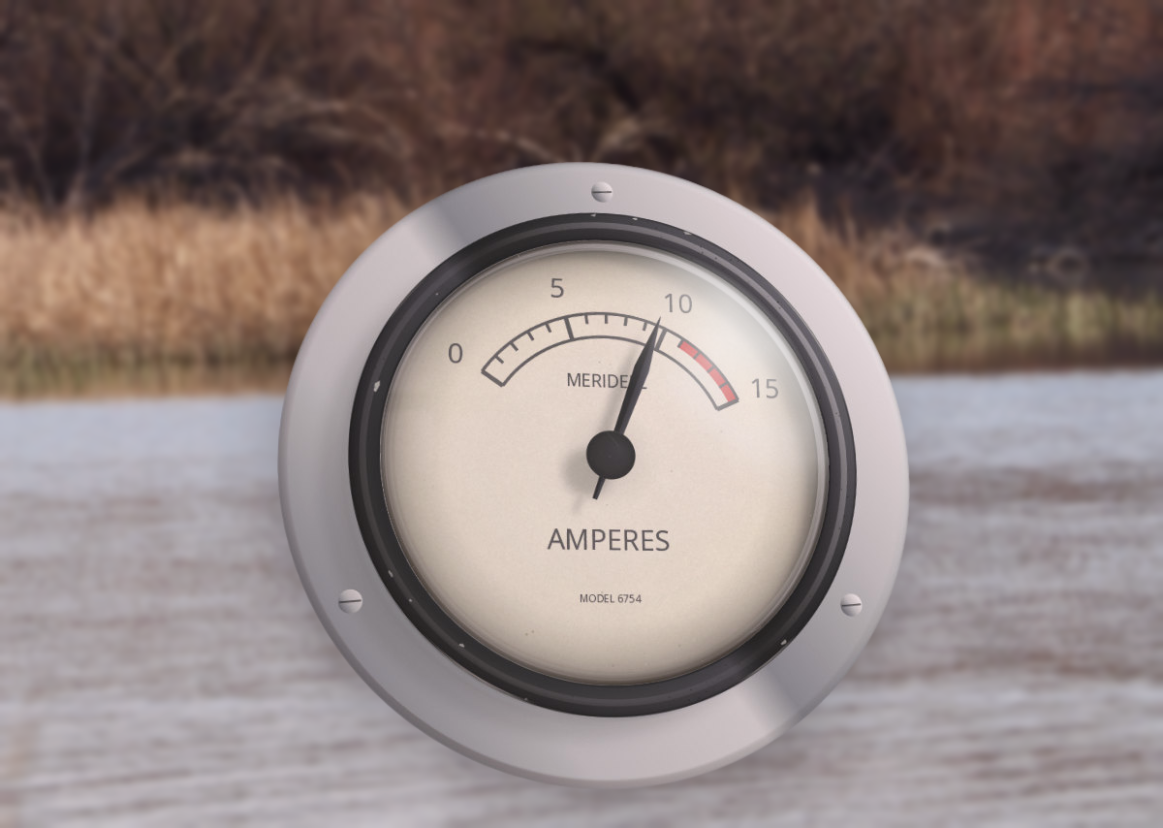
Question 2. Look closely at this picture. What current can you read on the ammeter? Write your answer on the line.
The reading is 9.5 A
